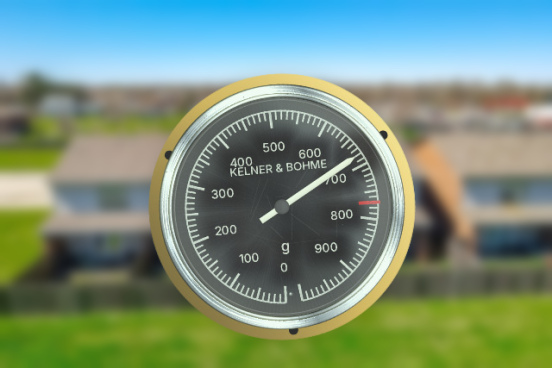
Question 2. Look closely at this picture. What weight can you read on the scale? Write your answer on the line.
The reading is 680 g
